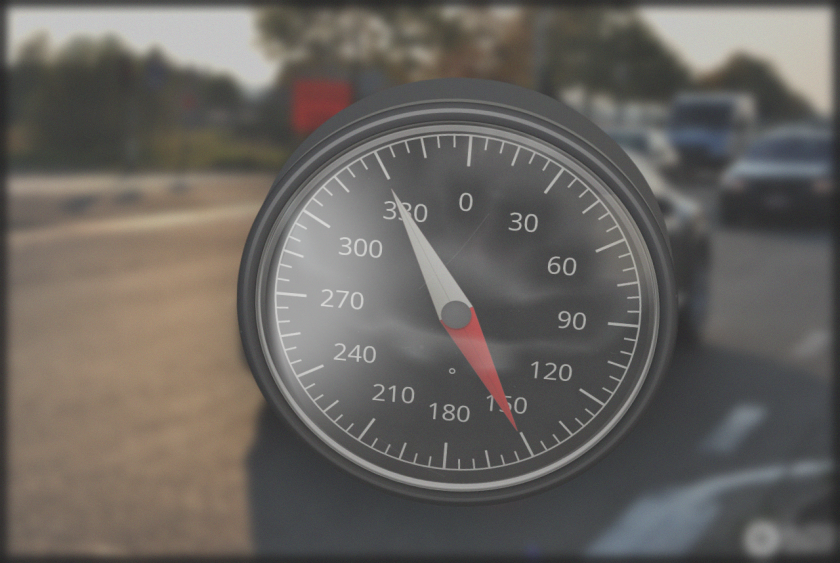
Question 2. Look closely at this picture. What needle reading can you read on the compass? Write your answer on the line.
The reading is 150 °
